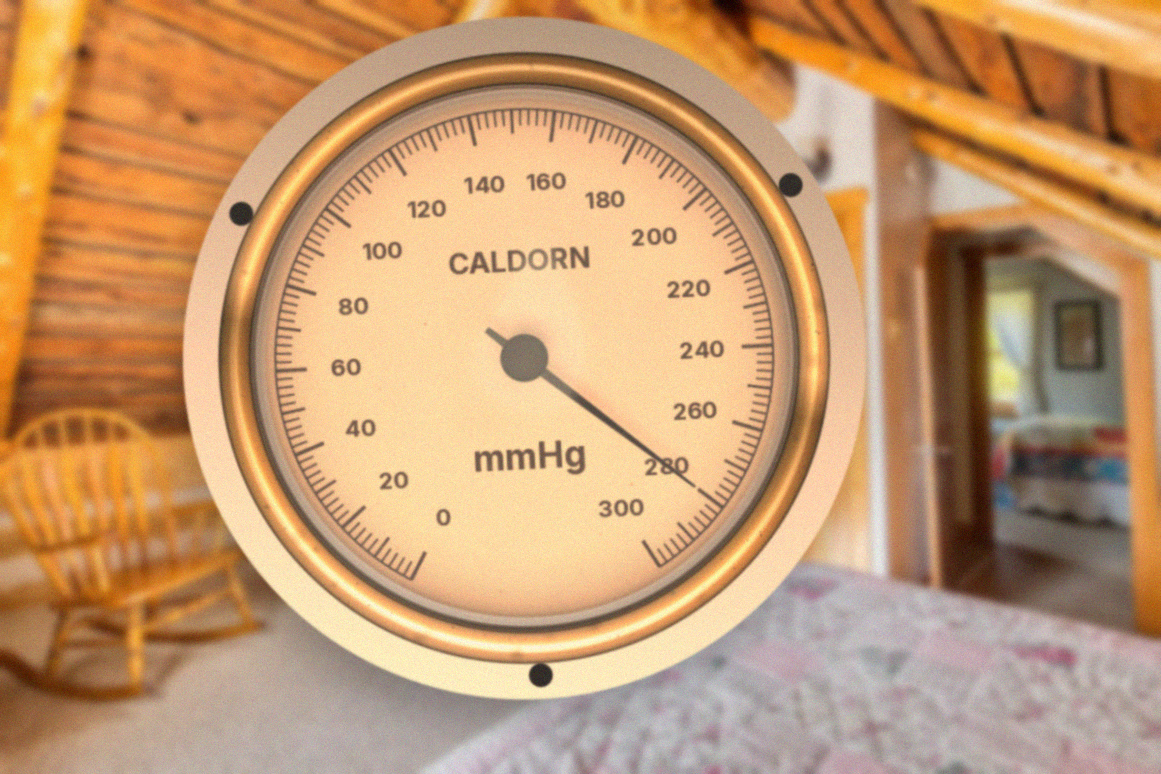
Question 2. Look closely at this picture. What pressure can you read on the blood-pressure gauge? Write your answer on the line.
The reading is 280 mmHg
